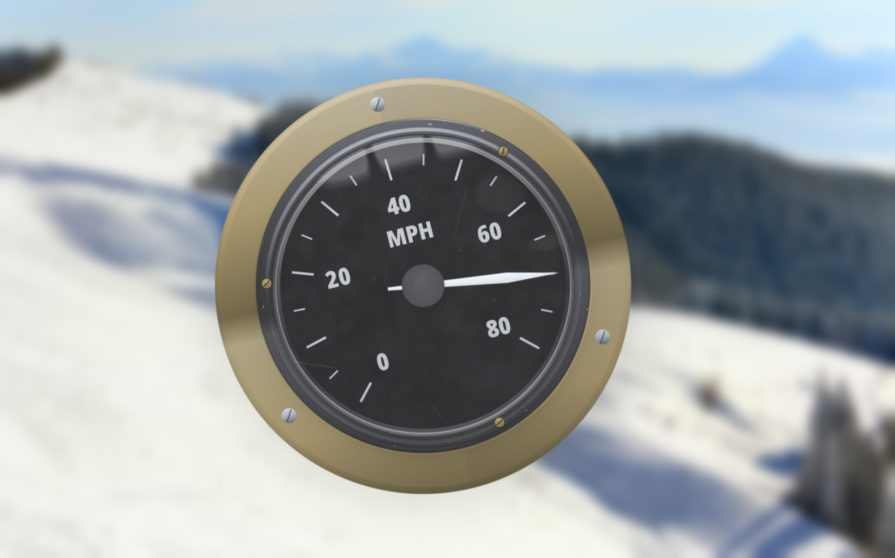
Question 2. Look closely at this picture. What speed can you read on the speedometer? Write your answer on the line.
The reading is 70 mph
